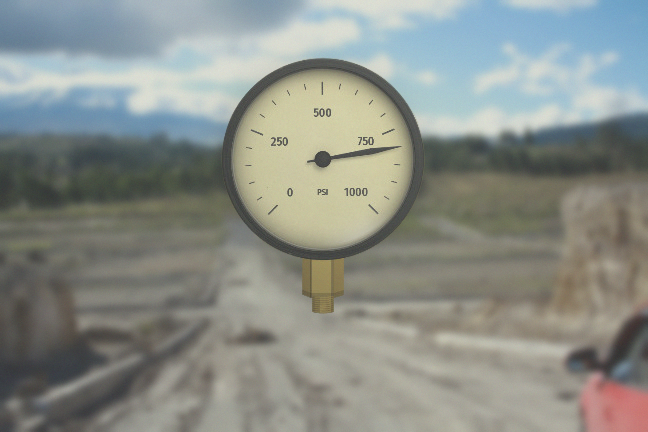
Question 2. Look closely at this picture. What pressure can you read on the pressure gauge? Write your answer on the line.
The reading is 800 psi
